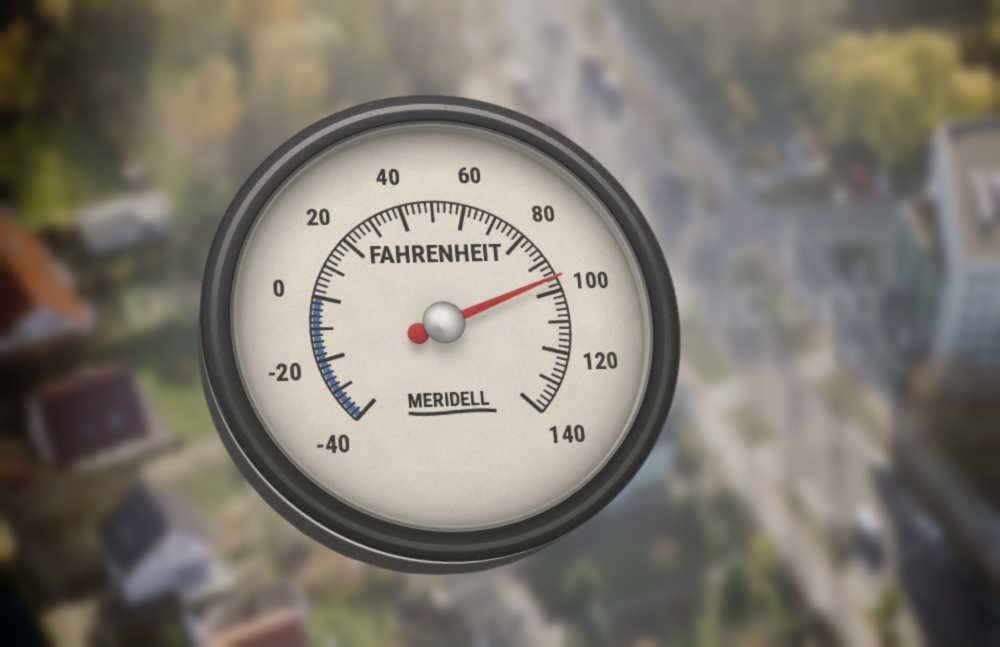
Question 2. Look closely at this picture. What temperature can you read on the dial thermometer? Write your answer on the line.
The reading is 96 °F
